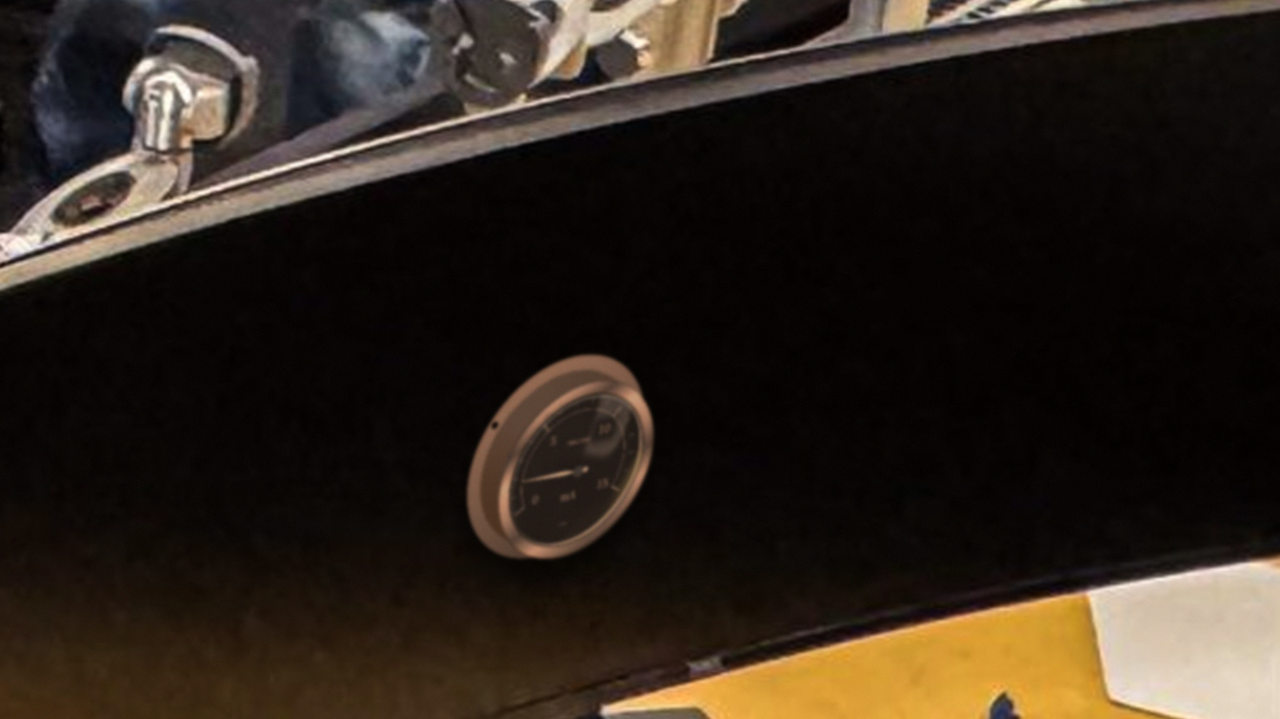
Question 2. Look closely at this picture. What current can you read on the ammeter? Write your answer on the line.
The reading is 2 mA
